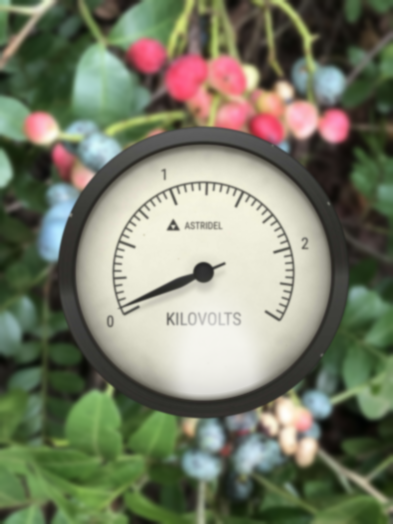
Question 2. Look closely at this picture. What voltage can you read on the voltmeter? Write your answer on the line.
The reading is 0.05 kV
